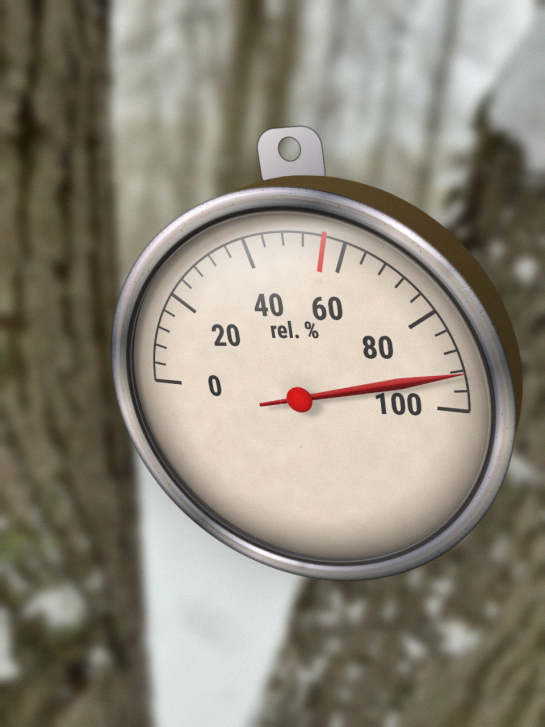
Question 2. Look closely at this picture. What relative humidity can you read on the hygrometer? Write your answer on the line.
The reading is 92 %
